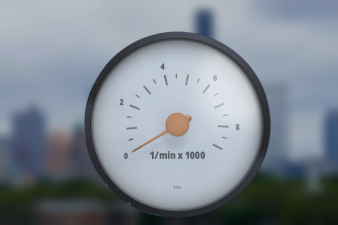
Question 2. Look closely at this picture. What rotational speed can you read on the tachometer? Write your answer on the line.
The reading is 0 rpm
